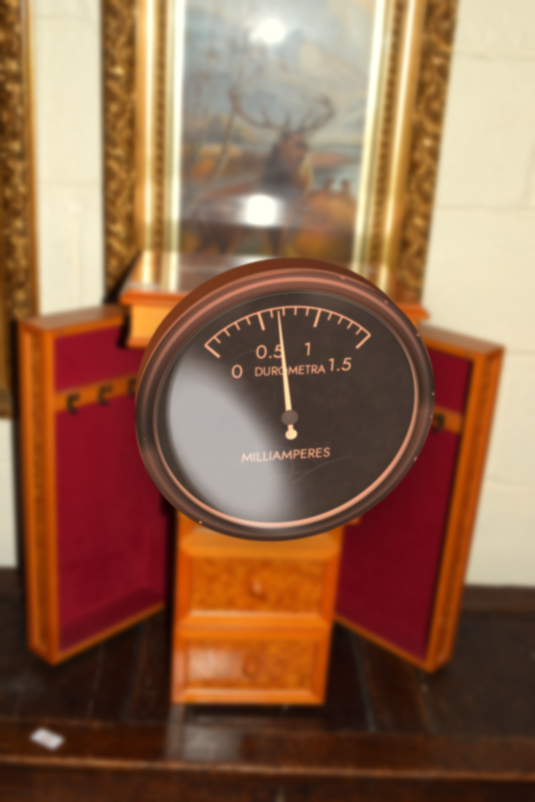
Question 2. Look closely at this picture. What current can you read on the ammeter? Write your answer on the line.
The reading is 0.65 mA
